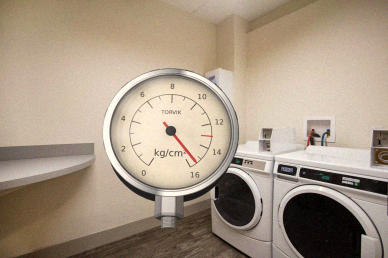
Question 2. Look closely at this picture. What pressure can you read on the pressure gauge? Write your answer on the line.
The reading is 15.5 kg/cm²
